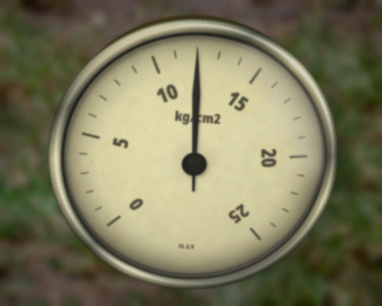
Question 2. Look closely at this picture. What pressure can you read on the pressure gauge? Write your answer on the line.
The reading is 12 kg/cm²
